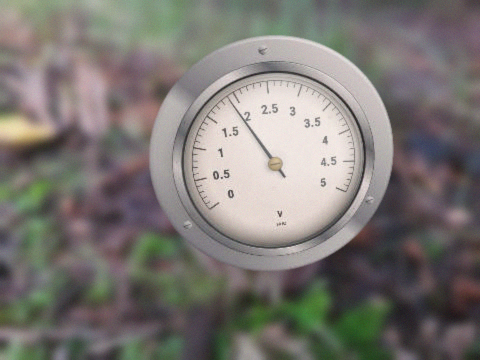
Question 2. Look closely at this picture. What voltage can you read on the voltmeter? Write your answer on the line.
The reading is 1.9 V
